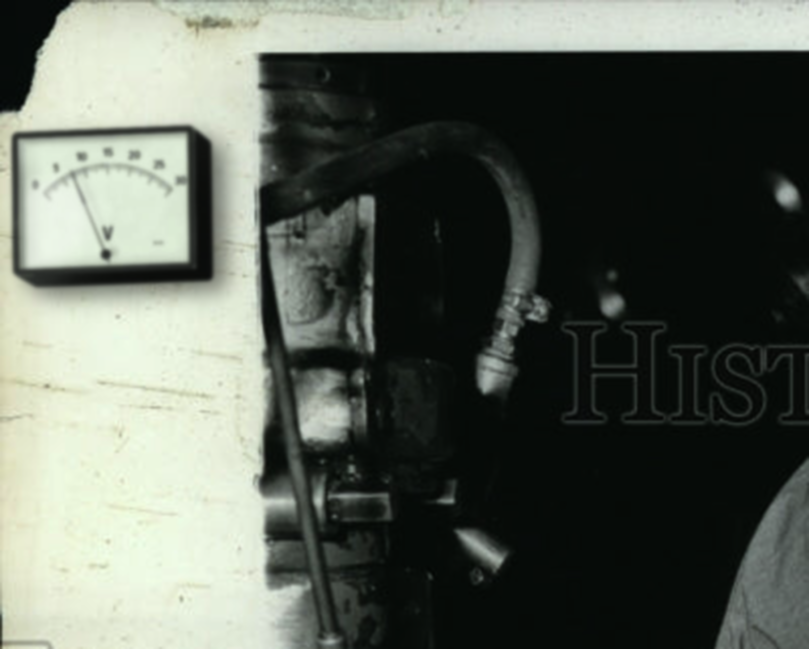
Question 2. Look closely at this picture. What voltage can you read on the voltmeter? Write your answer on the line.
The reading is 7.5 V
